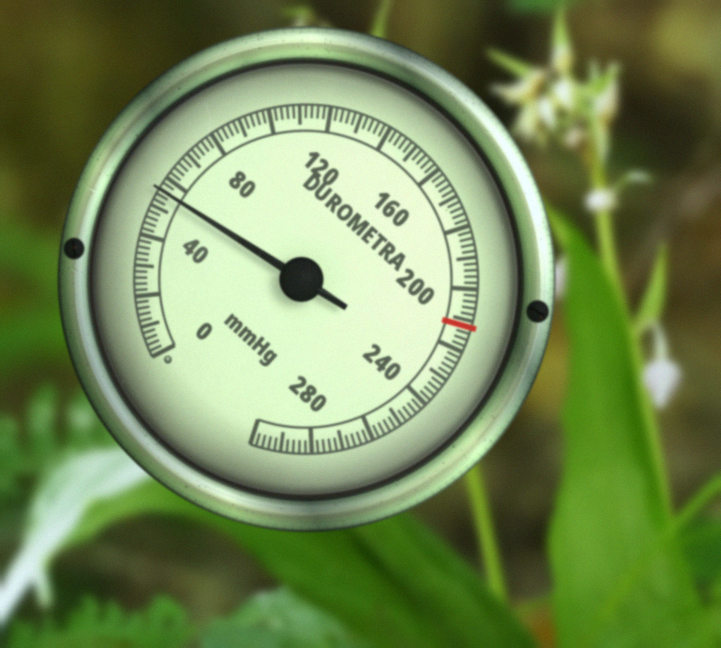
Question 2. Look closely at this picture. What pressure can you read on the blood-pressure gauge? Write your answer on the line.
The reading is 56 mmHg
